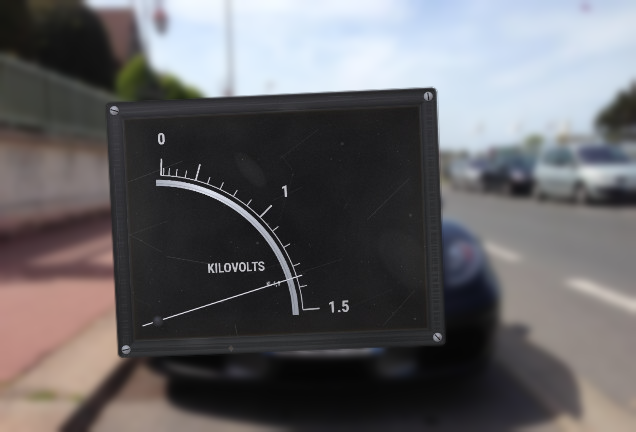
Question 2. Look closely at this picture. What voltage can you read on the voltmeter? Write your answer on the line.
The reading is 1.35 kV
